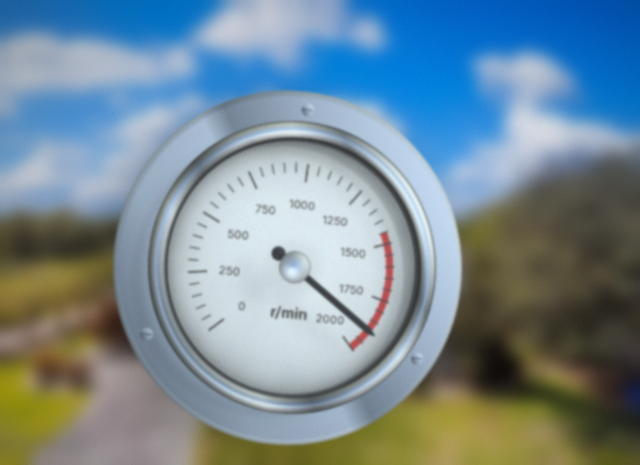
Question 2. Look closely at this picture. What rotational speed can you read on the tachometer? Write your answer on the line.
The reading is 1900 rpm
